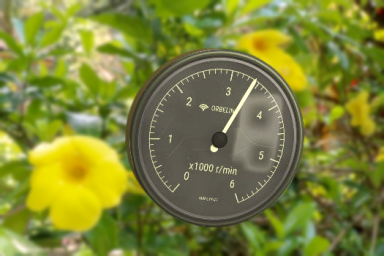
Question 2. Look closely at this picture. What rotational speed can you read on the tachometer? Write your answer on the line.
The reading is 3400 rpm
